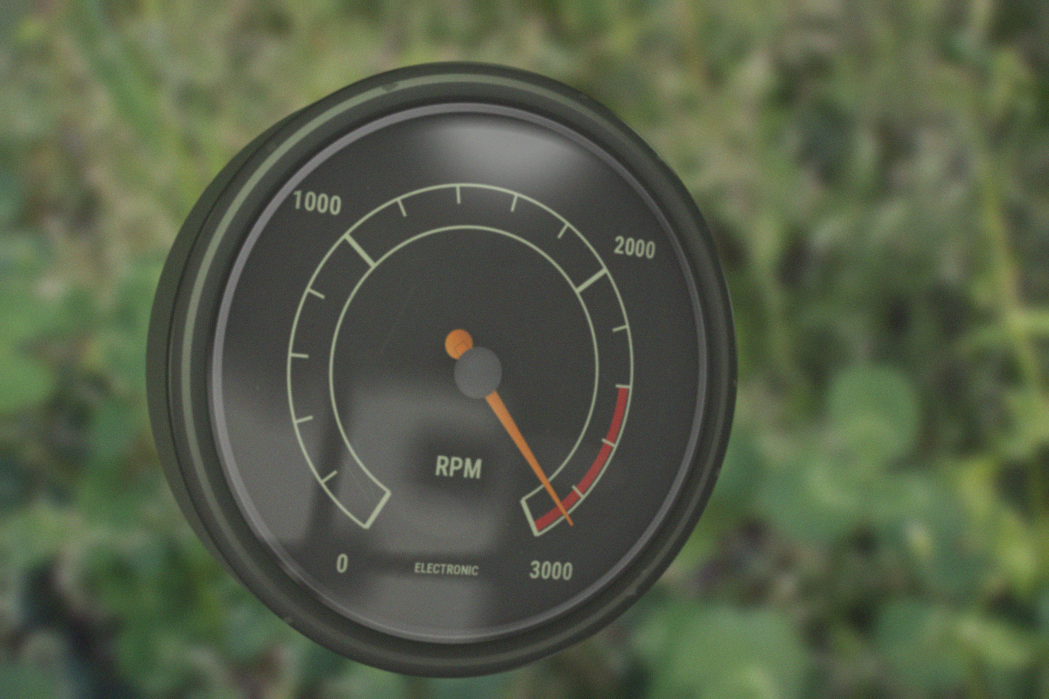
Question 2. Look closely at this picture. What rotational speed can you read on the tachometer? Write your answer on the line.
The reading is 2900 rpm
